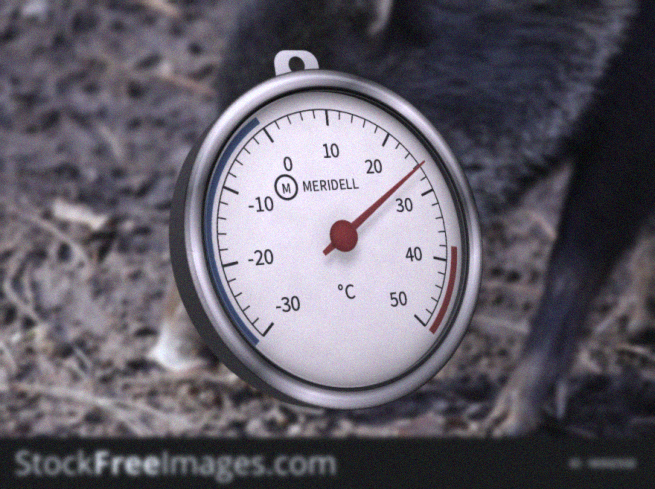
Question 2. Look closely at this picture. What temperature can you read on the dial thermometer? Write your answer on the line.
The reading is 26 °C
